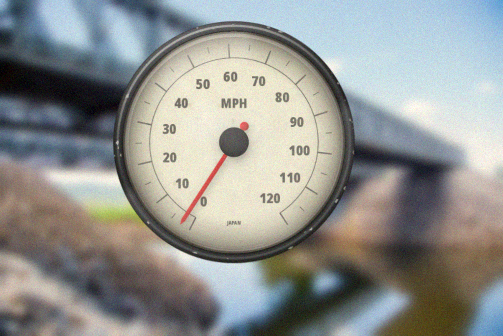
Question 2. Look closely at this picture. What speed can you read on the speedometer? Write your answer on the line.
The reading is 2.5 mph
